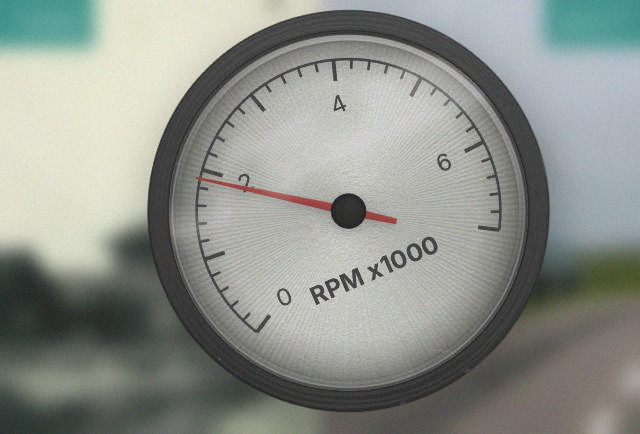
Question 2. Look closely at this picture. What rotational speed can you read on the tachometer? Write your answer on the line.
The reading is 1900 rpm
